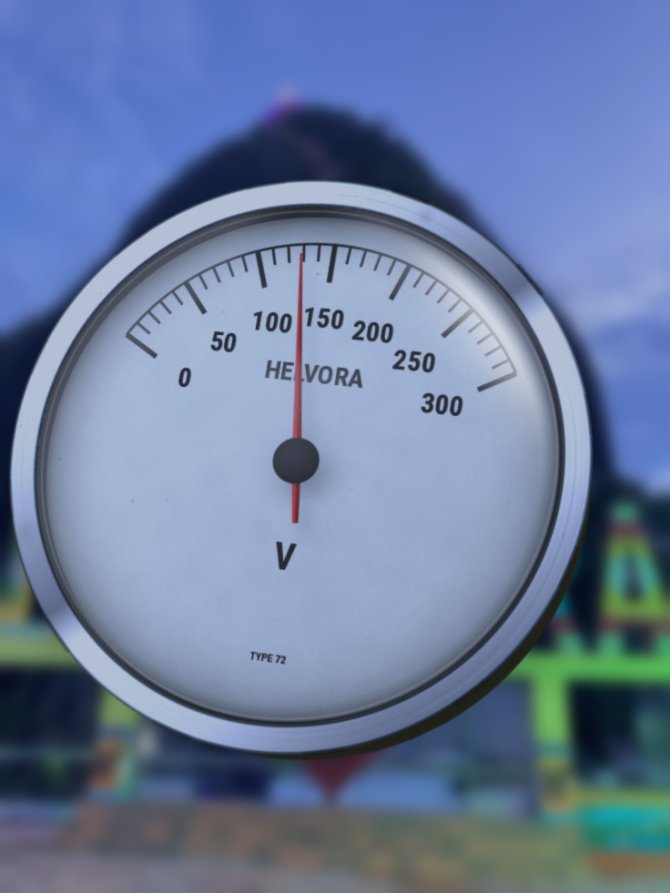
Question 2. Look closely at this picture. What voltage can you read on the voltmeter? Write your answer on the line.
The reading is 130 V
